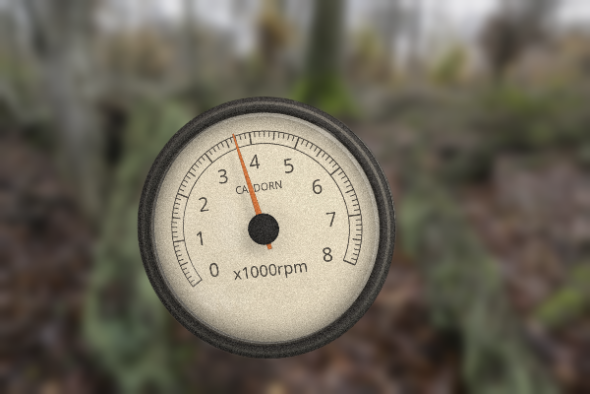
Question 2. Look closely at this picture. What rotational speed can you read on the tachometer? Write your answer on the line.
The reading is 3700 rpm
